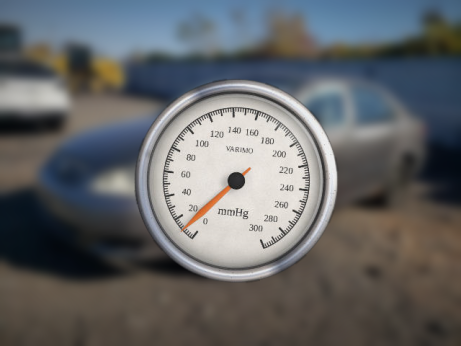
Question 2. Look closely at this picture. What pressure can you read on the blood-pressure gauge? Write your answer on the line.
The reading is 10 mmHg
